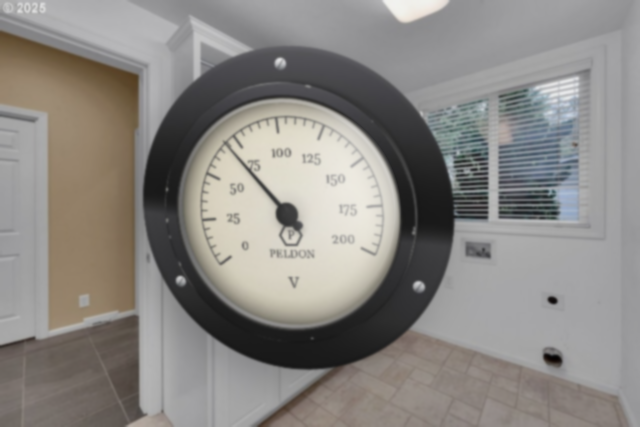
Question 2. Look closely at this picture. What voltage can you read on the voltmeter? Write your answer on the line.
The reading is 70 V
